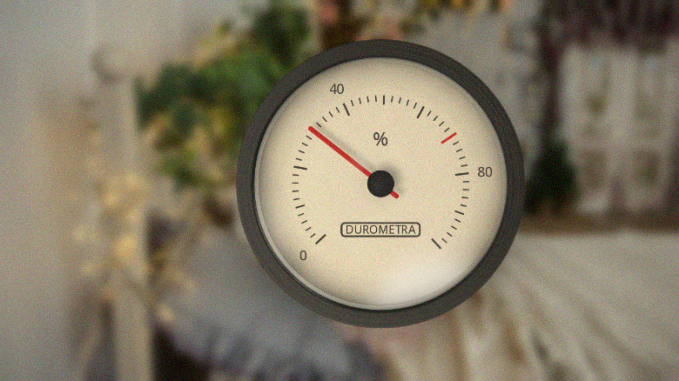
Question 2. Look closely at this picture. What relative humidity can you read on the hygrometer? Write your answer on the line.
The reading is 30 %
